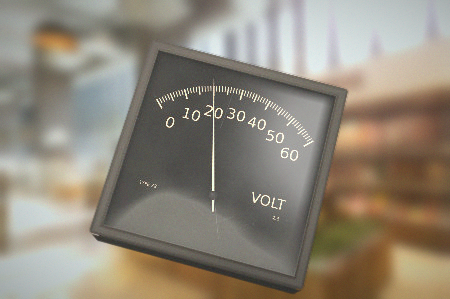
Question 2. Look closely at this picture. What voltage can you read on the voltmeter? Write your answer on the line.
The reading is 20 V
